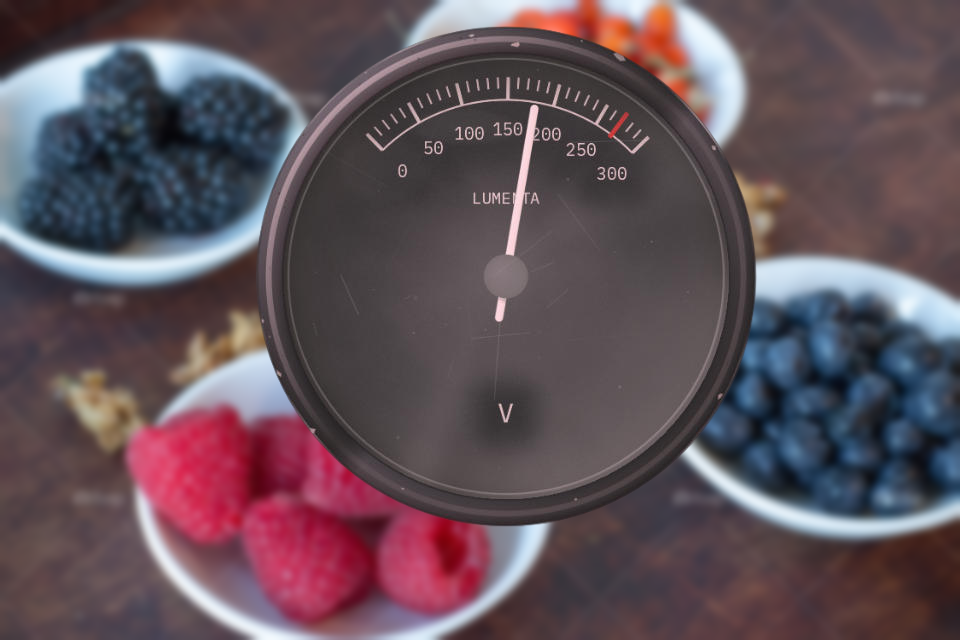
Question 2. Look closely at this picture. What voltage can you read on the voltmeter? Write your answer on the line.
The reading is 180 V
